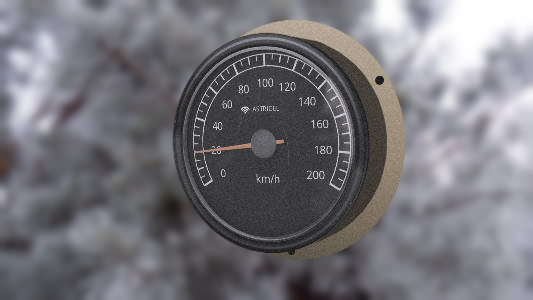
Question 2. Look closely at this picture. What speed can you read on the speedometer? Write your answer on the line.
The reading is 20 km/h
